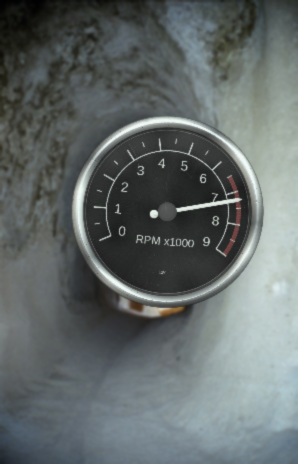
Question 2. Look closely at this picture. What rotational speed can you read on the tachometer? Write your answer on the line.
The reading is 7250 rpm
